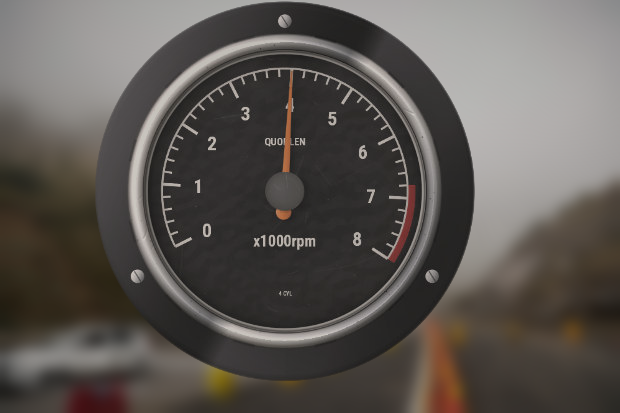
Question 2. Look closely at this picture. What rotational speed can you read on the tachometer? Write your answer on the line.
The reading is 4000 rpm
